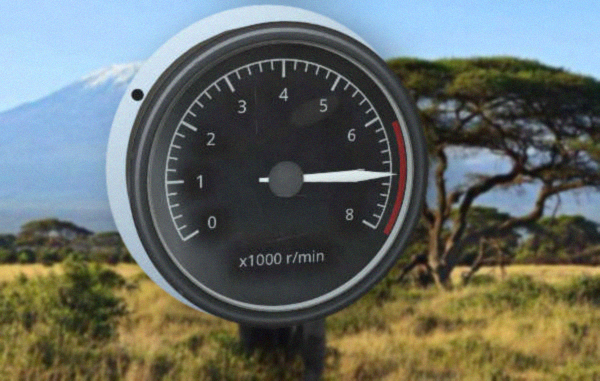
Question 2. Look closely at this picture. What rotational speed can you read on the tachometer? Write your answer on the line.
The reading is 7000 rpm
